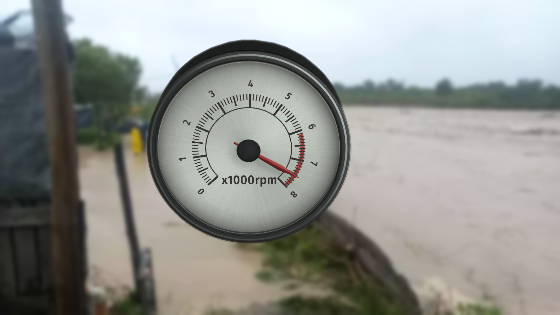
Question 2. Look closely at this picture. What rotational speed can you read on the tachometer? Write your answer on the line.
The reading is 7500 rpm
